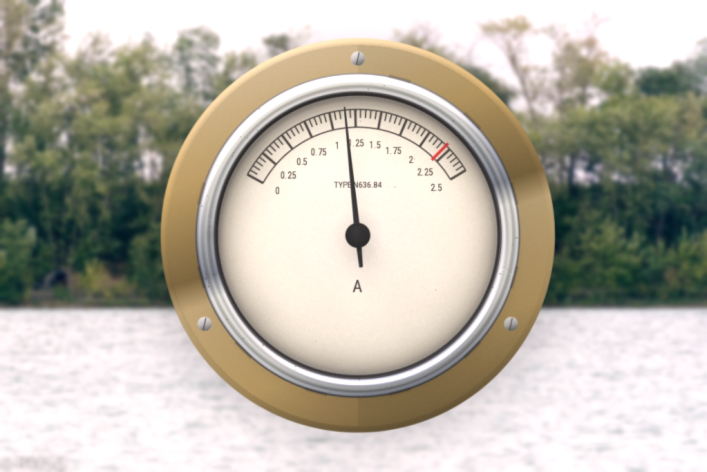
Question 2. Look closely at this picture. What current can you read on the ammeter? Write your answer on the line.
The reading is 1.15 A
